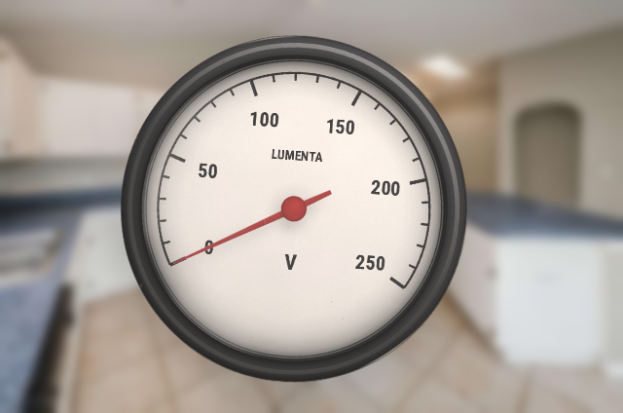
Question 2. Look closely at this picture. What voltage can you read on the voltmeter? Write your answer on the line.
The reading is 0 V
